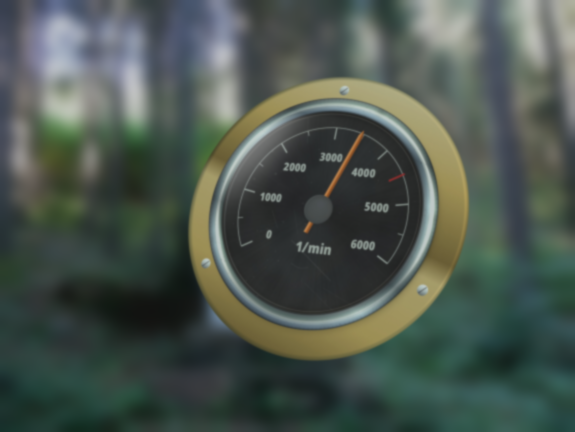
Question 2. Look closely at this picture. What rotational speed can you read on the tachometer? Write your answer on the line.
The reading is 3500 rpm
